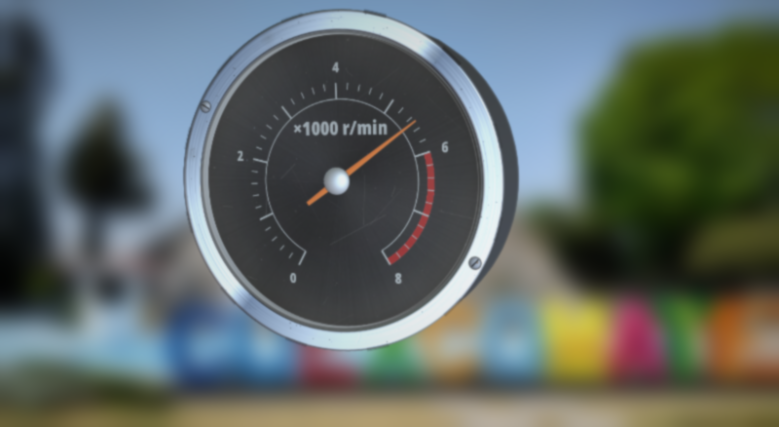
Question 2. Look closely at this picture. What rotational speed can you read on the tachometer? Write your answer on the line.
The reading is 5500 rpm
